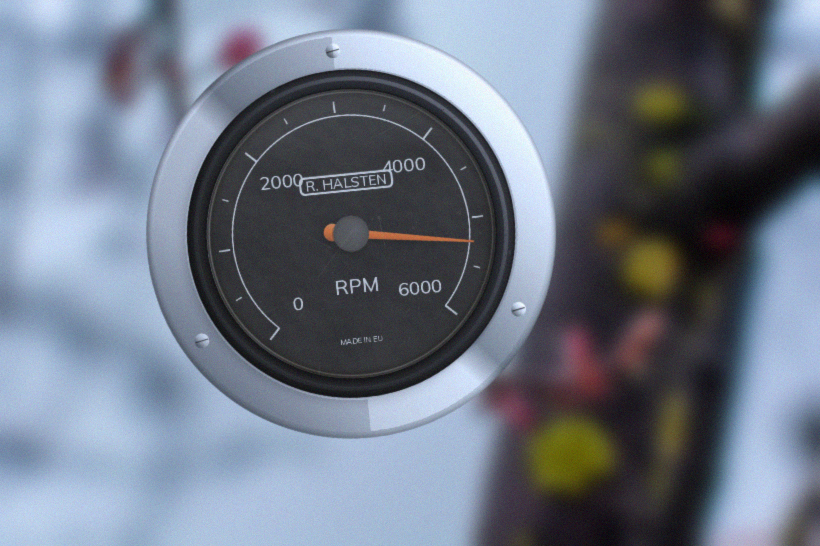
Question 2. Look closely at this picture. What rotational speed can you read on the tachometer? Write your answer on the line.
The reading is 5250 rpm
